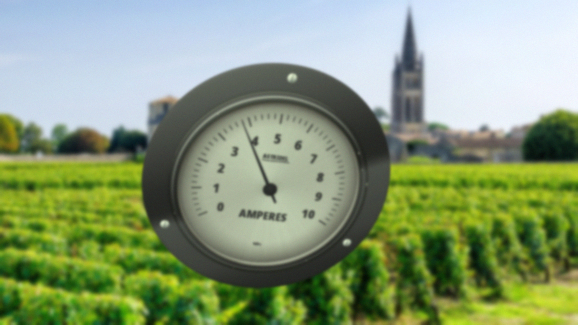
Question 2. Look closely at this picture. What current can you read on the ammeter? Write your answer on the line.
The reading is 3.8 A
